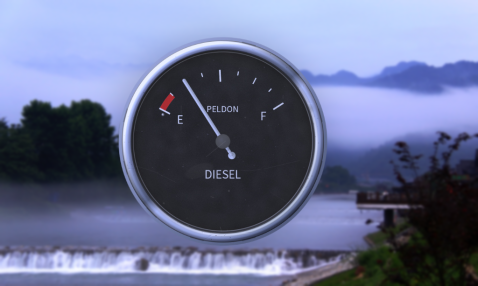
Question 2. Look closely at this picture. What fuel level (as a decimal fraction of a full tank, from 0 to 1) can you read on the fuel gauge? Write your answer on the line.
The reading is 0.25
